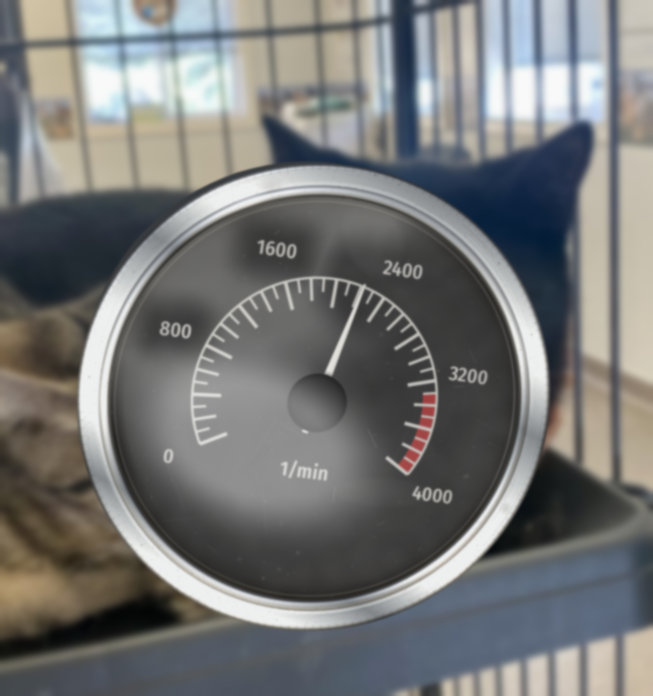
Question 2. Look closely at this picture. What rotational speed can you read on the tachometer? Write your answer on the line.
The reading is 2200 rpm
